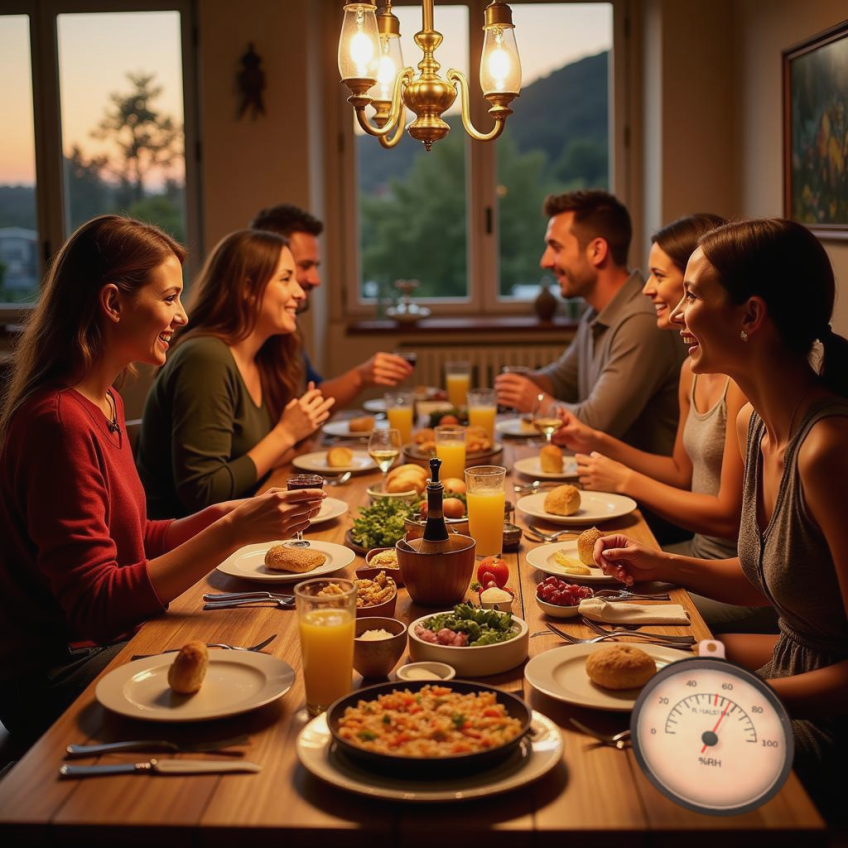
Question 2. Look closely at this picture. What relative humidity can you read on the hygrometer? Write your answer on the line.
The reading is 65 %
